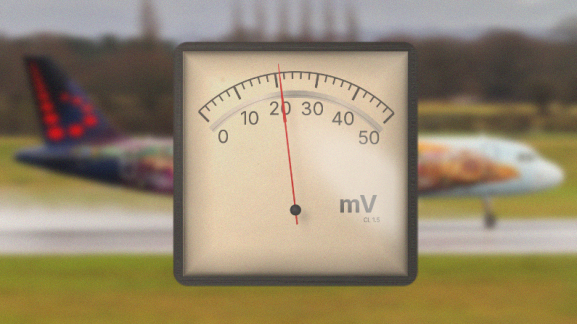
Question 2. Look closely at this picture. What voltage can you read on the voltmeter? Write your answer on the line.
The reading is 21 mV
